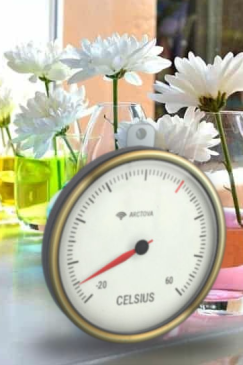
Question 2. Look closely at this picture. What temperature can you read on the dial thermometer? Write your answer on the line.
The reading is -15 °C
